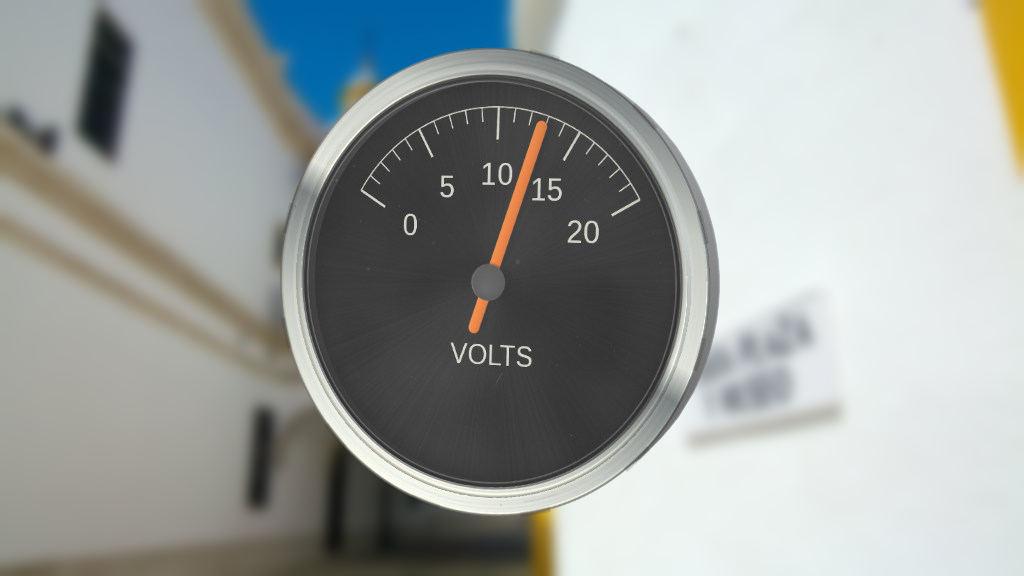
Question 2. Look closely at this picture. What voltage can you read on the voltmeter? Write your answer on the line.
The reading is 13 V
